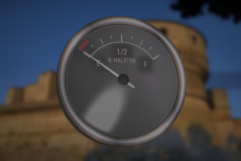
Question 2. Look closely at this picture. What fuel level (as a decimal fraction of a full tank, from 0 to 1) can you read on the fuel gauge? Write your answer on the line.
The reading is 0
